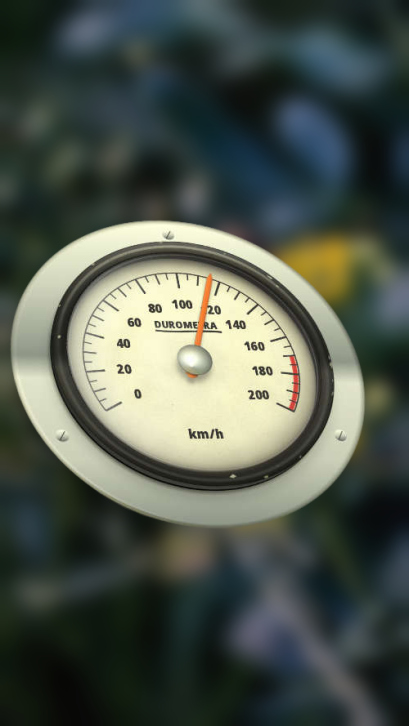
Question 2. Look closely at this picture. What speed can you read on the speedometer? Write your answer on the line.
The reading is 115 km/h
